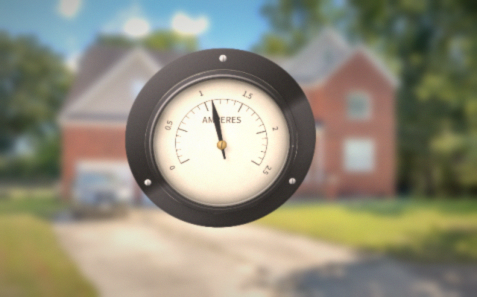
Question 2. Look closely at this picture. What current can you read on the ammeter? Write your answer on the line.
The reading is 1.1 A
